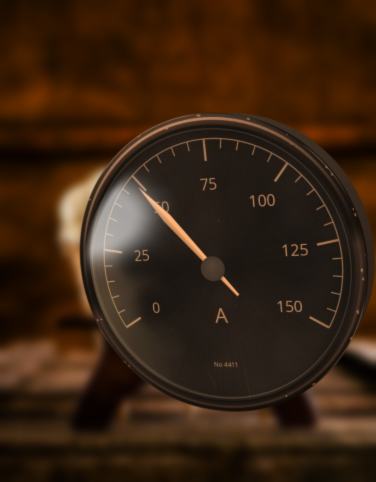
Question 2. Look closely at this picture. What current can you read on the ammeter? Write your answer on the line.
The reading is 50 A
